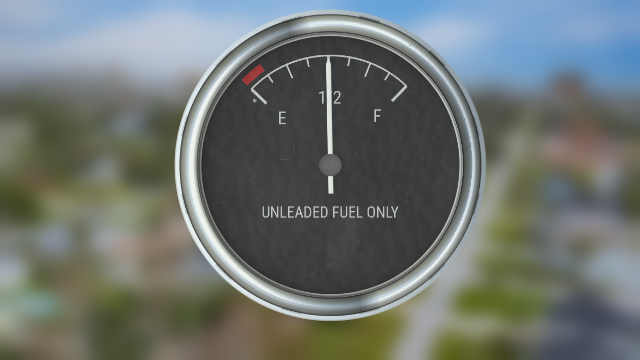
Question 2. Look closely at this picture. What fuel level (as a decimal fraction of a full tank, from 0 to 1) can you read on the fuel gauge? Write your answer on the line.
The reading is 0.5
